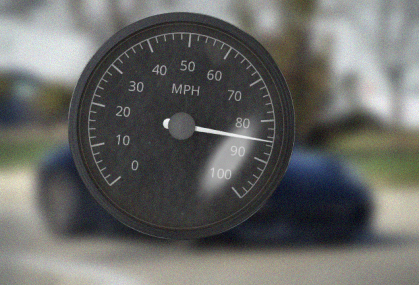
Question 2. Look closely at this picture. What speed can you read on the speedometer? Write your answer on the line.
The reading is 85 mph
